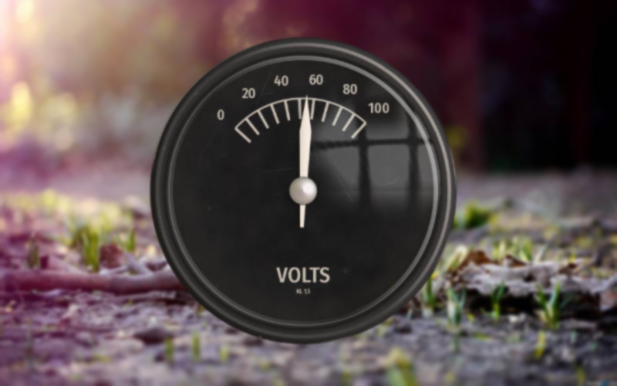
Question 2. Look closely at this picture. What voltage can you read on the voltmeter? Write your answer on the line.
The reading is 55 V
